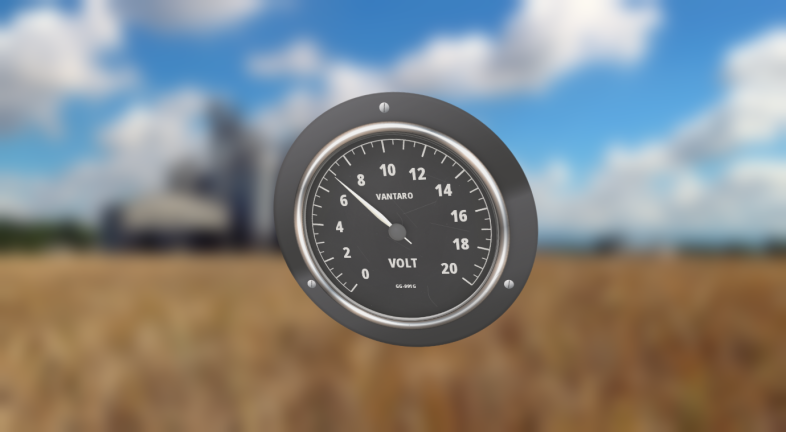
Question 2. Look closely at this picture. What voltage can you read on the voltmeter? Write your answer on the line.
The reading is 7 V
